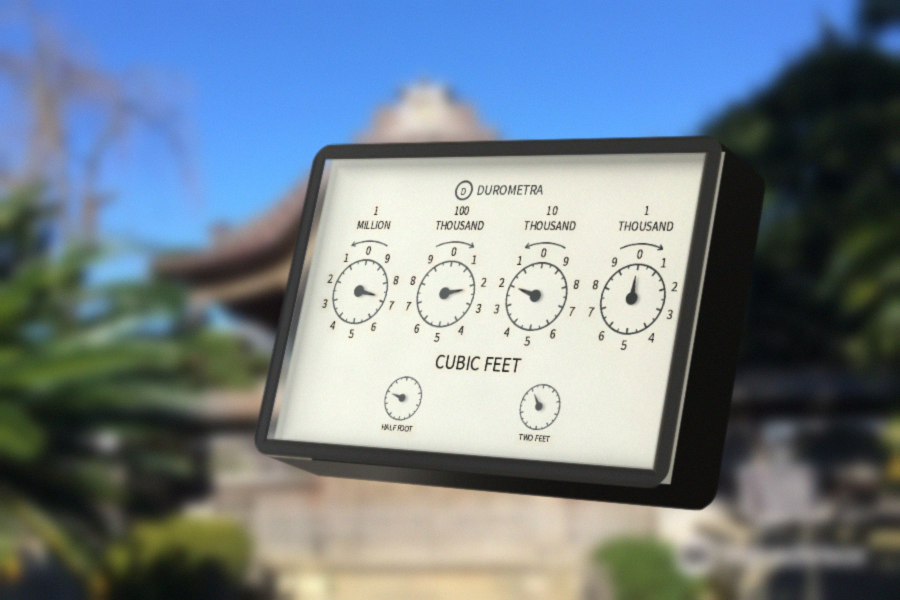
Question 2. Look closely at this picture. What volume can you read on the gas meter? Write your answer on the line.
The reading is 722000 ft³
